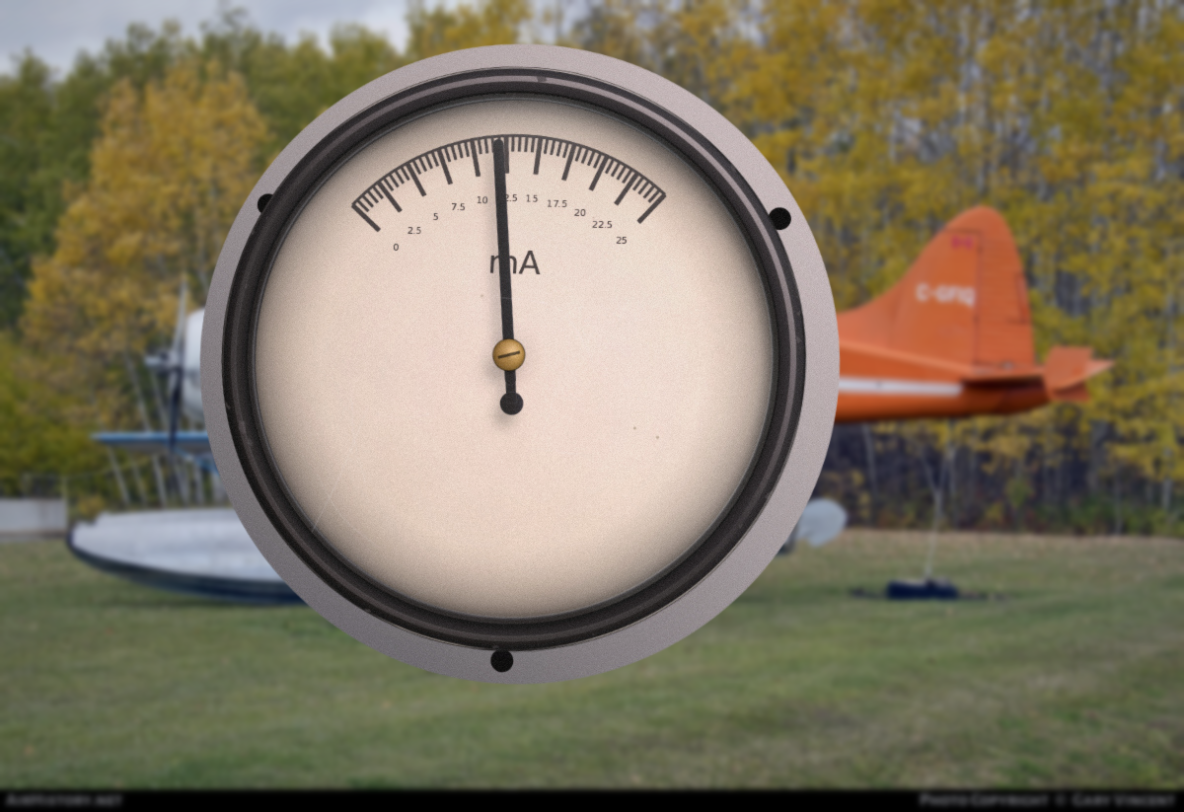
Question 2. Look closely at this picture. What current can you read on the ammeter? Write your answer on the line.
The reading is 12 mA
